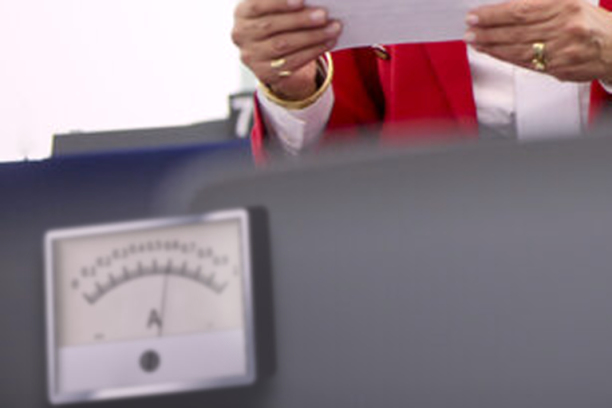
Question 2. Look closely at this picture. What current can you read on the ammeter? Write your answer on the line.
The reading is 0.6 A
